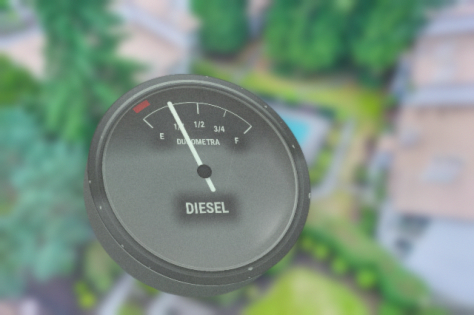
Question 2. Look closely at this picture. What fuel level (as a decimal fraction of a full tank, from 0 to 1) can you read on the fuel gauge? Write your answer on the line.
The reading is 0.25
